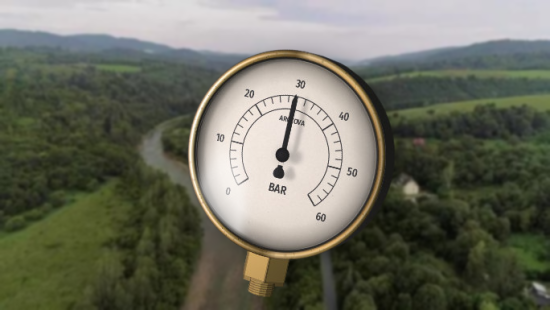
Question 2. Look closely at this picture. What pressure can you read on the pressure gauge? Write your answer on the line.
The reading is 30 bar
